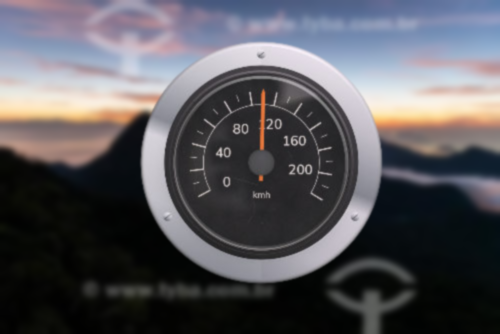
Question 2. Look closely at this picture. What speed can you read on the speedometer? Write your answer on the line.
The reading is 110 km/h
